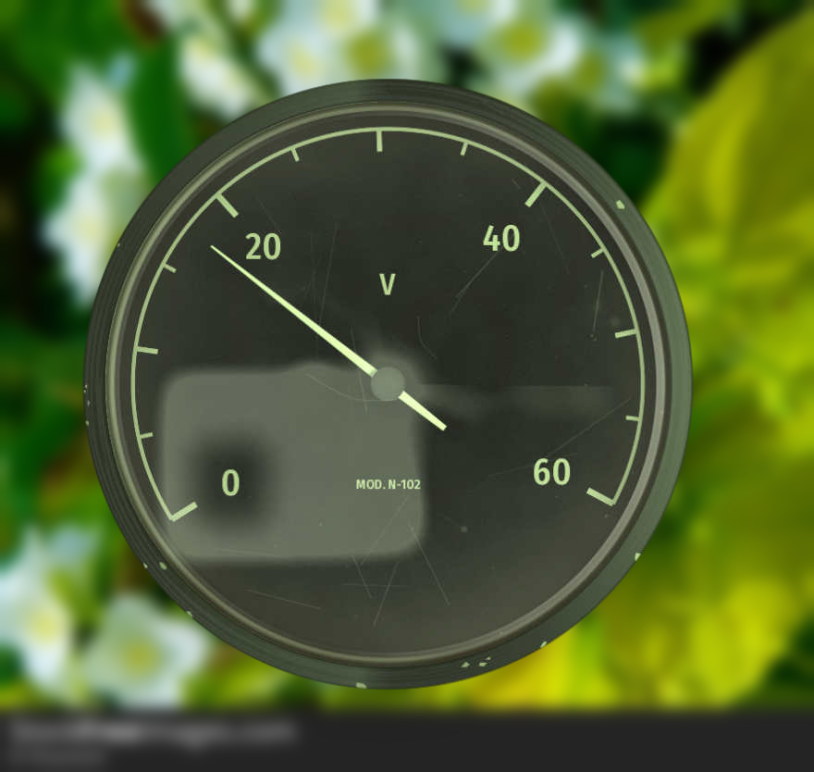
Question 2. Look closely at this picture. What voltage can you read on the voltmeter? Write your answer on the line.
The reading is 17.5 V
